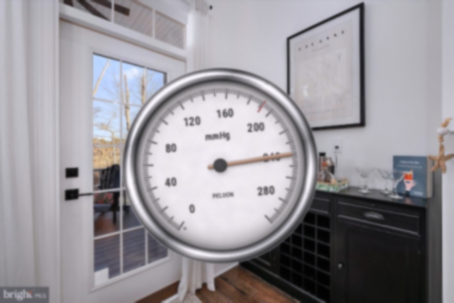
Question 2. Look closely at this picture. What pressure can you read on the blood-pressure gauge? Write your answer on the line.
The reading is 240 mmHg
